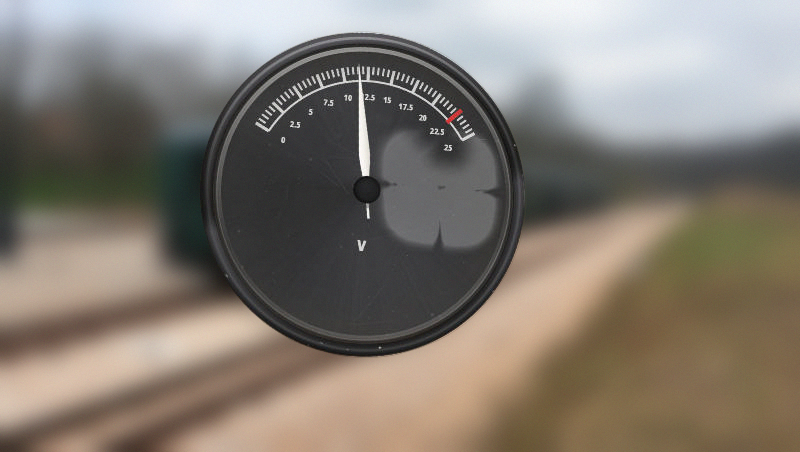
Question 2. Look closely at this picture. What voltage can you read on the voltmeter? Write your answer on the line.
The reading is 11.5 V
